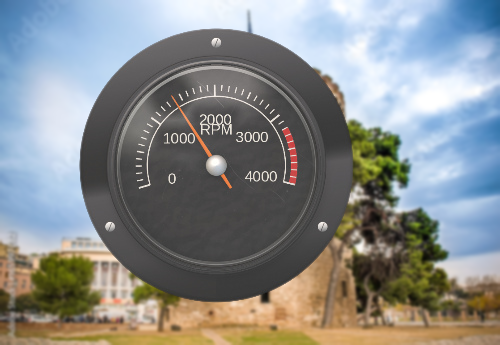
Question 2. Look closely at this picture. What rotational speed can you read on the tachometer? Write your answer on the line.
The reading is 1400 rpm
